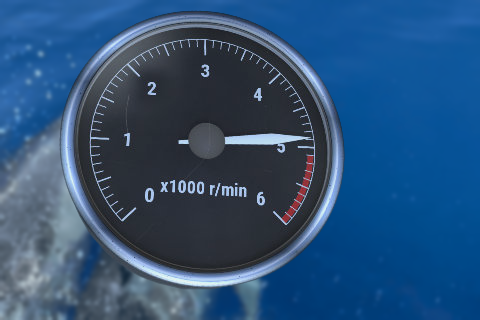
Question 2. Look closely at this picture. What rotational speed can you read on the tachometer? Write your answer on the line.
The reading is 4900 rpm
